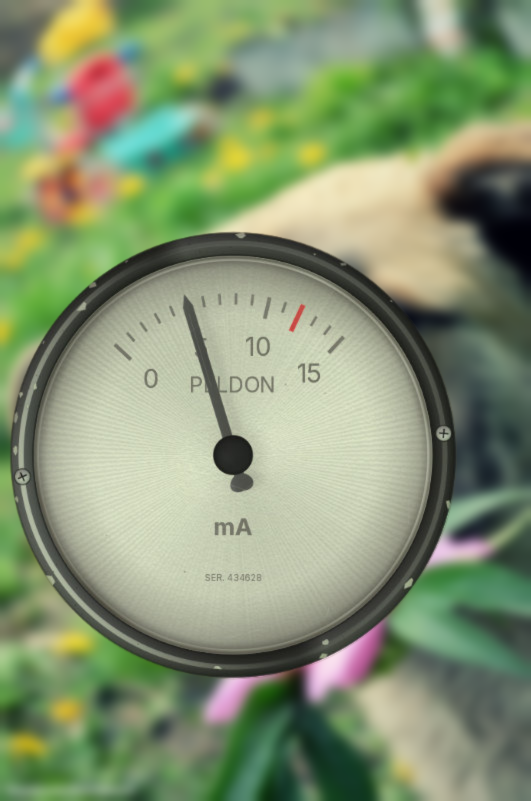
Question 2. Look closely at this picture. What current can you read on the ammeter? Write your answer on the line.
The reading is 5 mA
